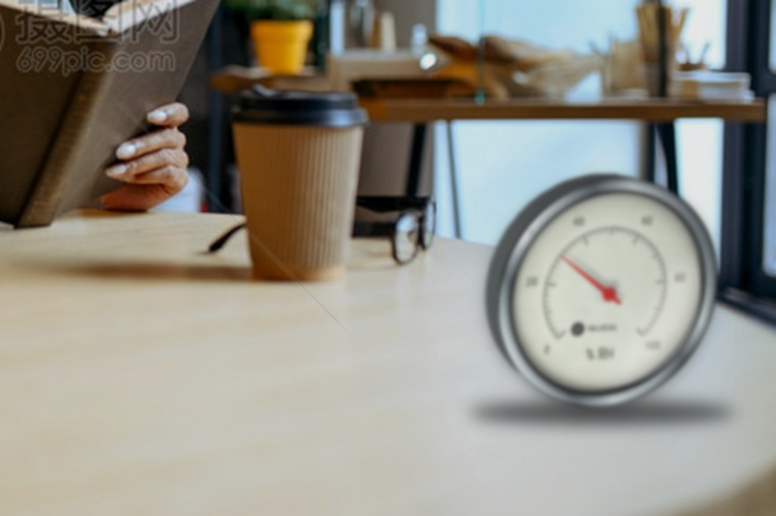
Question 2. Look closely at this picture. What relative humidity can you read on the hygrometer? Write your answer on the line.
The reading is 30 %
